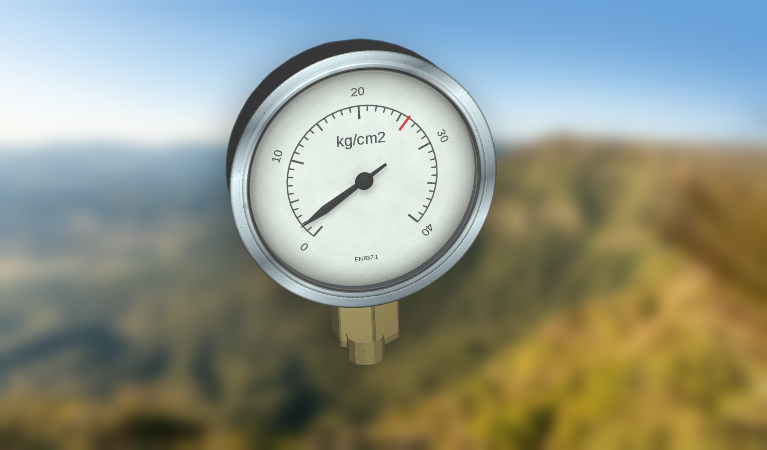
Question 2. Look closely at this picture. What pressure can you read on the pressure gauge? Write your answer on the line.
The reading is 2 kg/cm²
